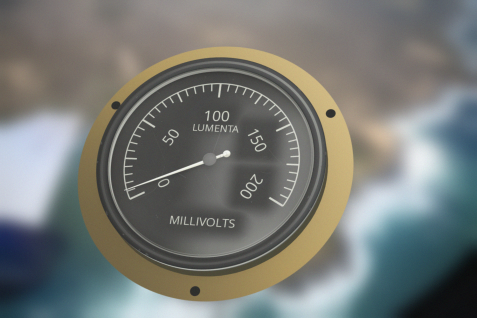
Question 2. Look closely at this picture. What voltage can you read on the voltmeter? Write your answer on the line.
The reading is 5 mV
